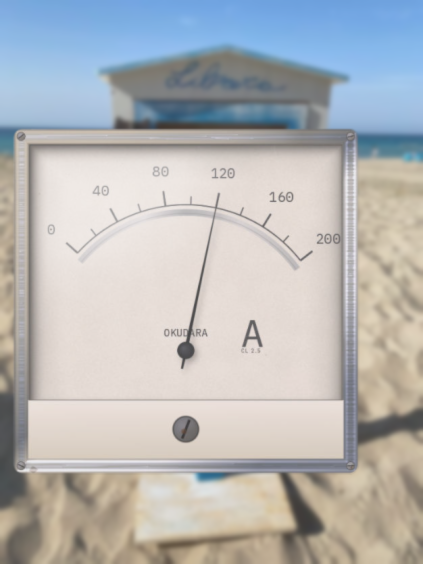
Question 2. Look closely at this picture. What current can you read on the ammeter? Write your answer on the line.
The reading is 120 A
